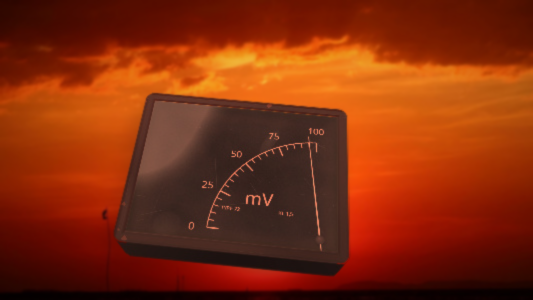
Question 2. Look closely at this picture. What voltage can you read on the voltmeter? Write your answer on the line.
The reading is 95 mV
